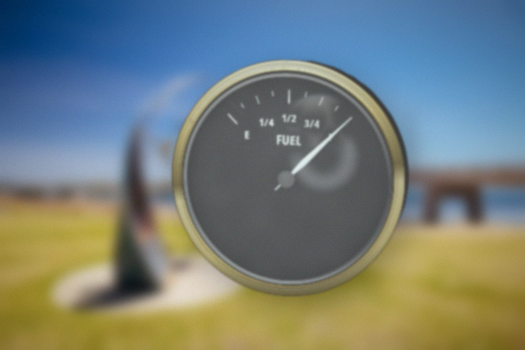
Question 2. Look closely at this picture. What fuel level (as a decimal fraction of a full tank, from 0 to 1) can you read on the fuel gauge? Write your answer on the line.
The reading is 1
